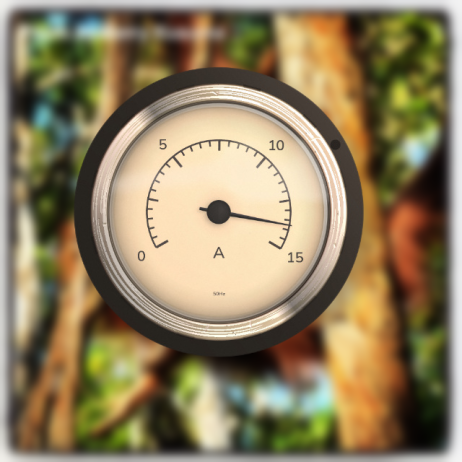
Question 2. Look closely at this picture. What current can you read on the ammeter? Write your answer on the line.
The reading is 13.75 A
